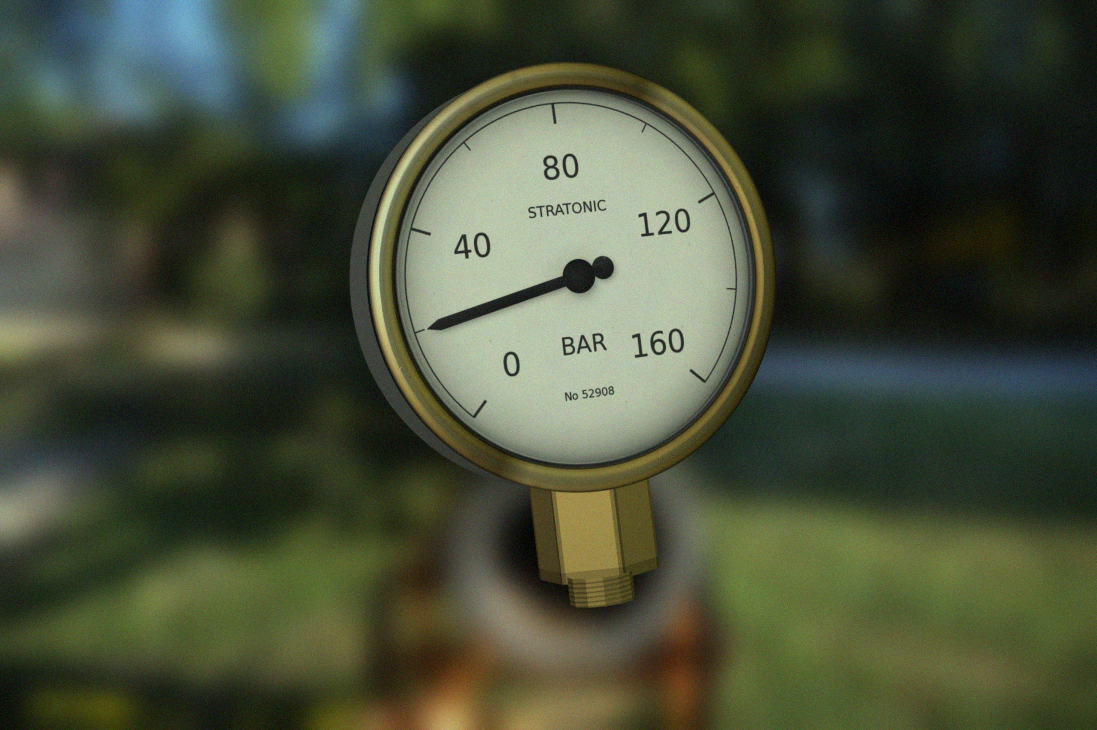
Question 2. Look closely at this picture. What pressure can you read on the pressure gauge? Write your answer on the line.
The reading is 20 bar
